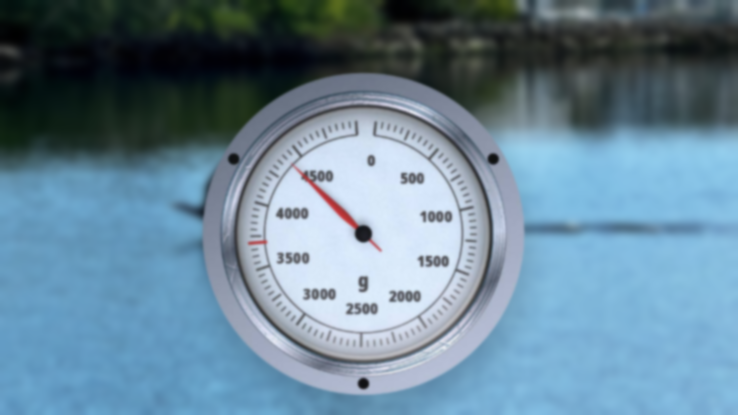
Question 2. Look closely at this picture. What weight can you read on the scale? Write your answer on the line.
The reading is 4400 g
